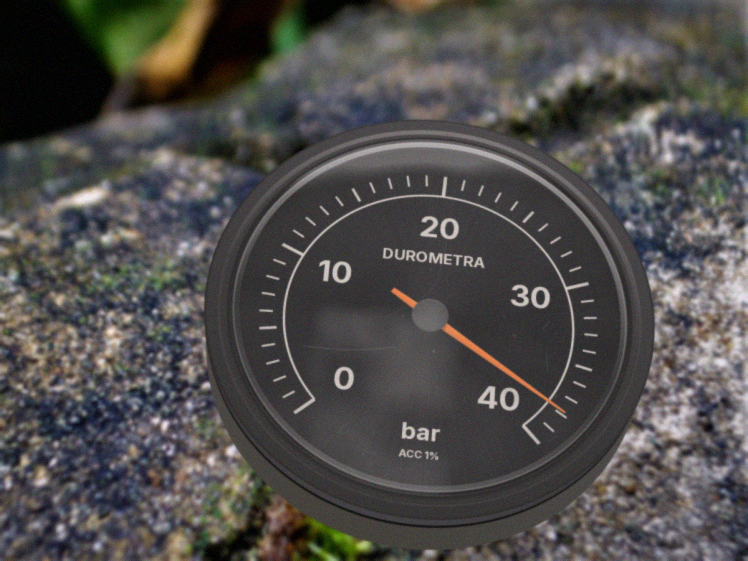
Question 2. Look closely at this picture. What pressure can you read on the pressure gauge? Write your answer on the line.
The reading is 38 bar
